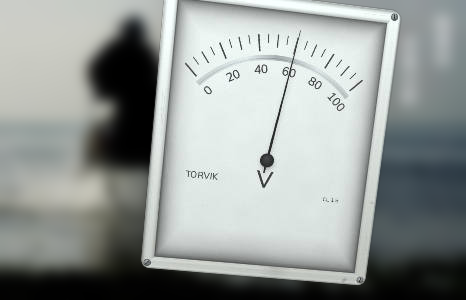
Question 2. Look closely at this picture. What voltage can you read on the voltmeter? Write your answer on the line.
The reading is 60 V
